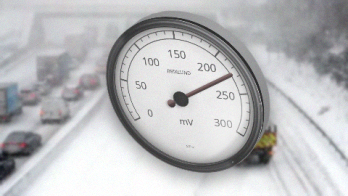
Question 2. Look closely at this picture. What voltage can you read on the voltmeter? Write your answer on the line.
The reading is 225 mV
